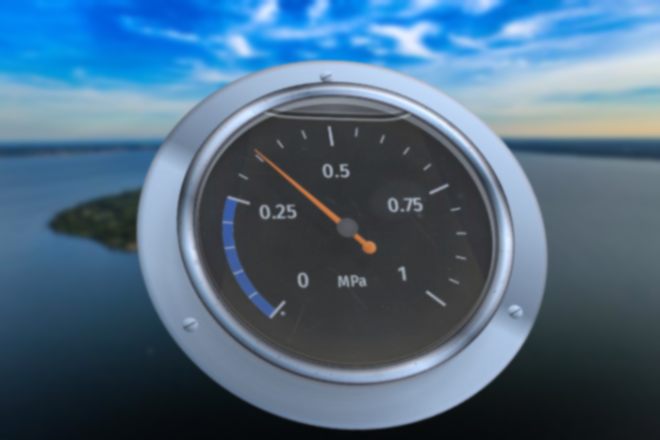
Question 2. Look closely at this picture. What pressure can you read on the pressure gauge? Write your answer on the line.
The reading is 0.35 MPa
